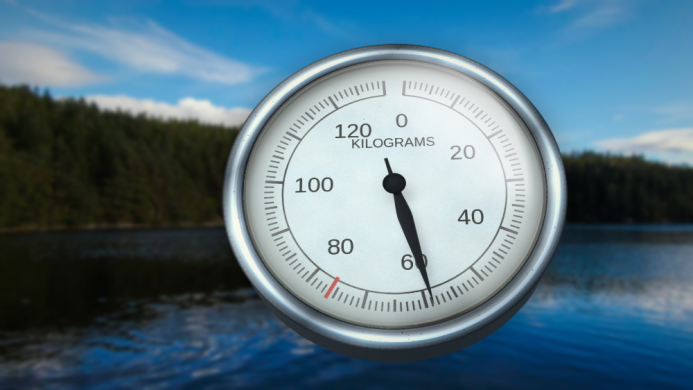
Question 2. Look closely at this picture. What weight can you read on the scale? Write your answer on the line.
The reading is 59 kg
